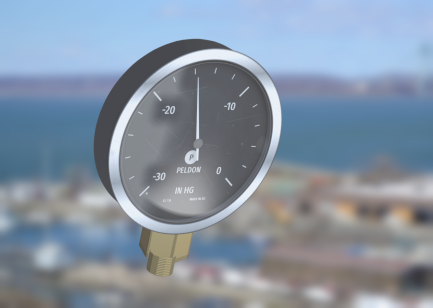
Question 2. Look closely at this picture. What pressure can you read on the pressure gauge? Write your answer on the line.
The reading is -16 inHg
